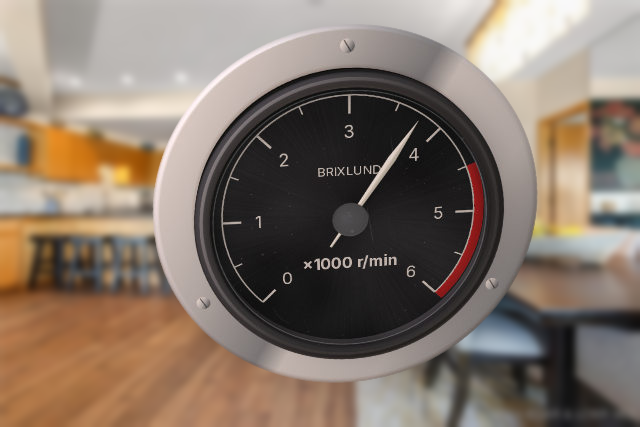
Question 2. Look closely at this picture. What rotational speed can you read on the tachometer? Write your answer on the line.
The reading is 3750 rpm
